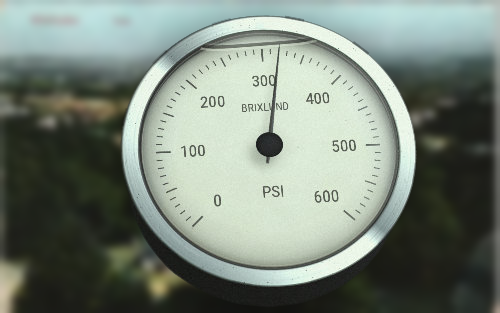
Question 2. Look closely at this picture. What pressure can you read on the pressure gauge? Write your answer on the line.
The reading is 320 psi
